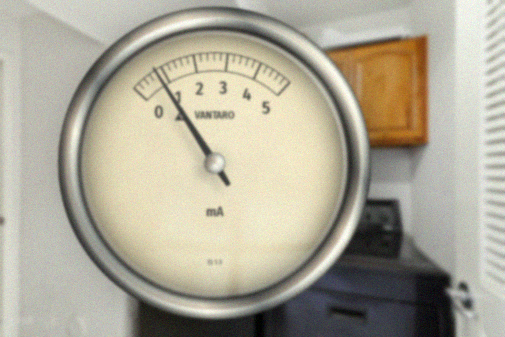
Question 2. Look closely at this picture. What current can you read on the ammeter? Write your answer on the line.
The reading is 0.8 mA
